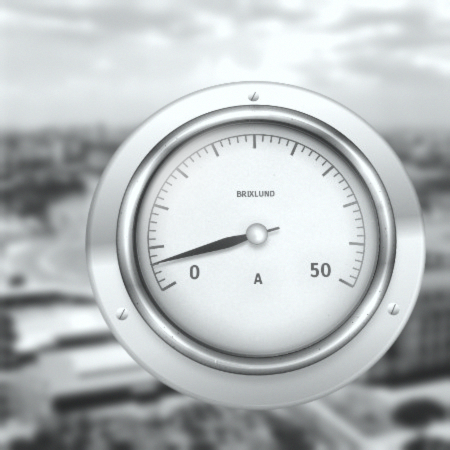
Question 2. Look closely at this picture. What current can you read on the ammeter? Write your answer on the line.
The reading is 3 A
